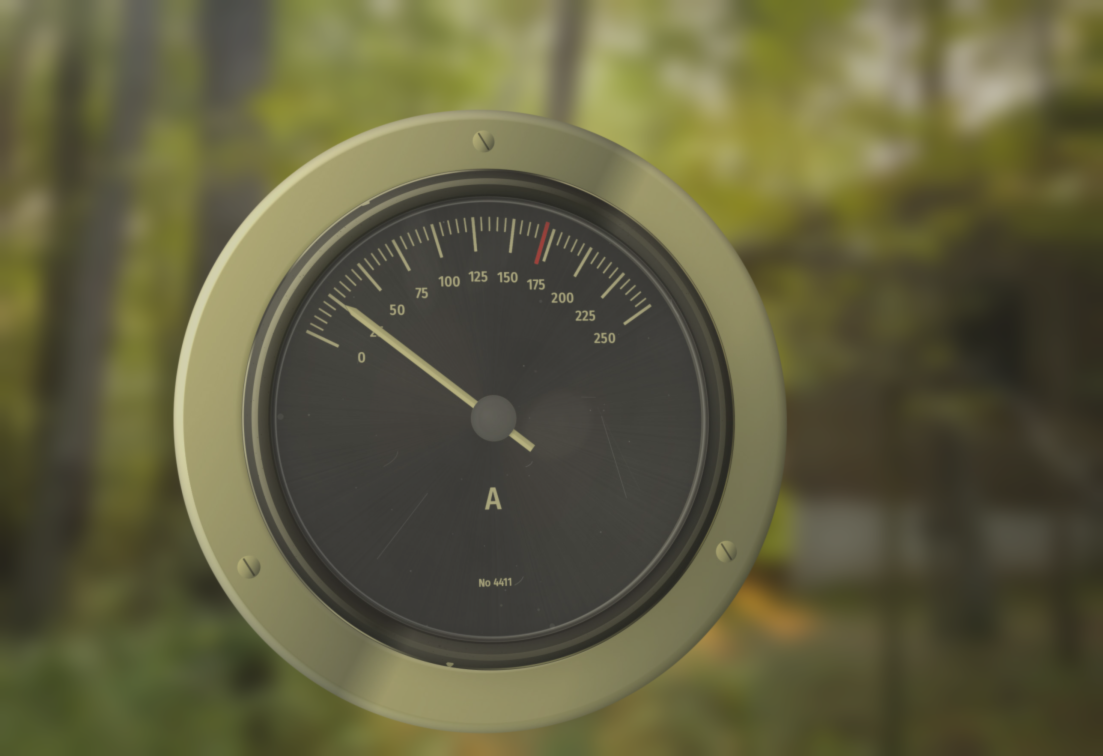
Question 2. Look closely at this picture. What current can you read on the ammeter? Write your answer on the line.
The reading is 25 A
